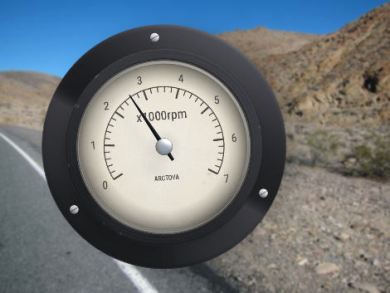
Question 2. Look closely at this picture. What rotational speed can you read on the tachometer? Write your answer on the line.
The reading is 2600 rpm
